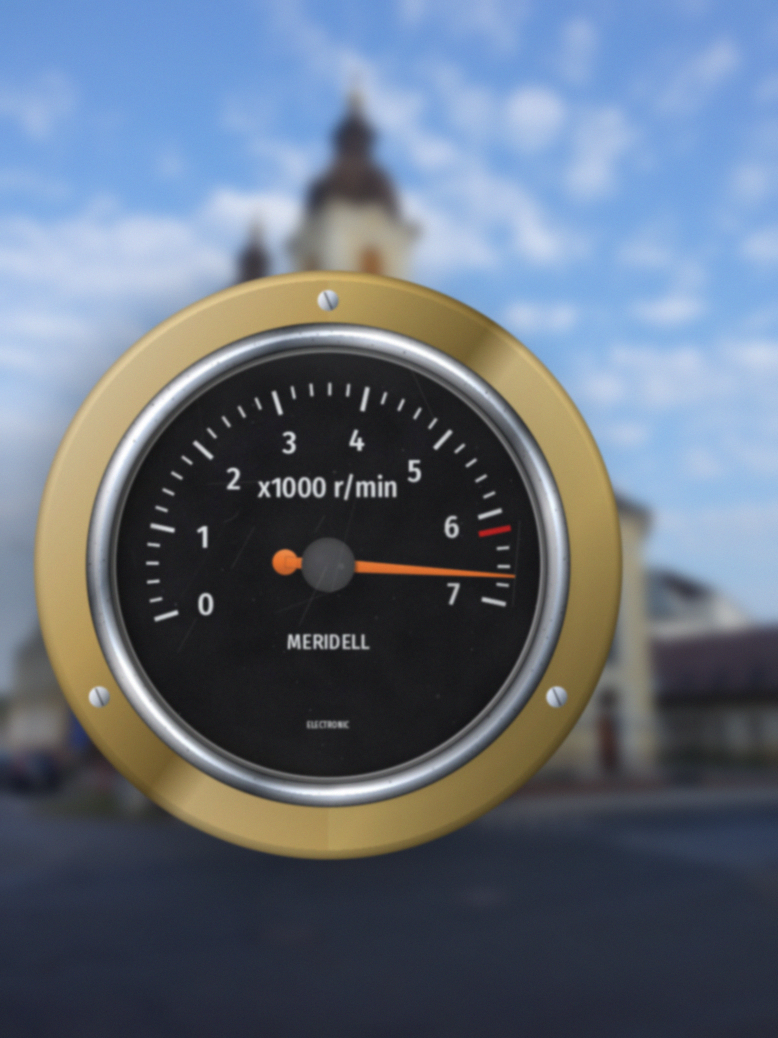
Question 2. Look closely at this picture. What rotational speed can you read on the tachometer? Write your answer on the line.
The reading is 6700 rpm
